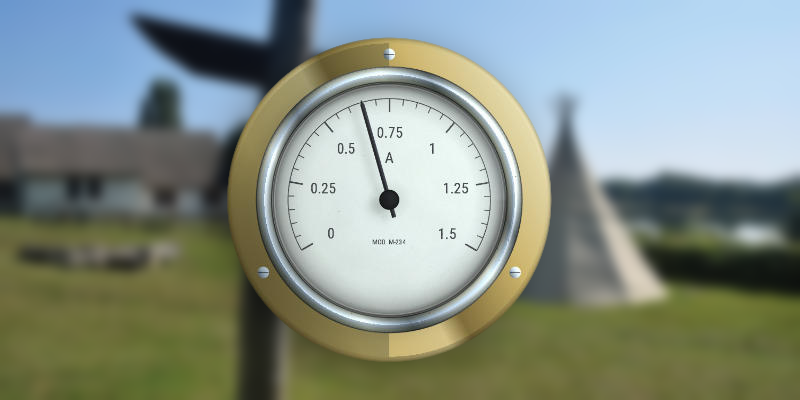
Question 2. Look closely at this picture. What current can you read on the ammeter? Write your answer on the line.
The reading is 0.65 A
